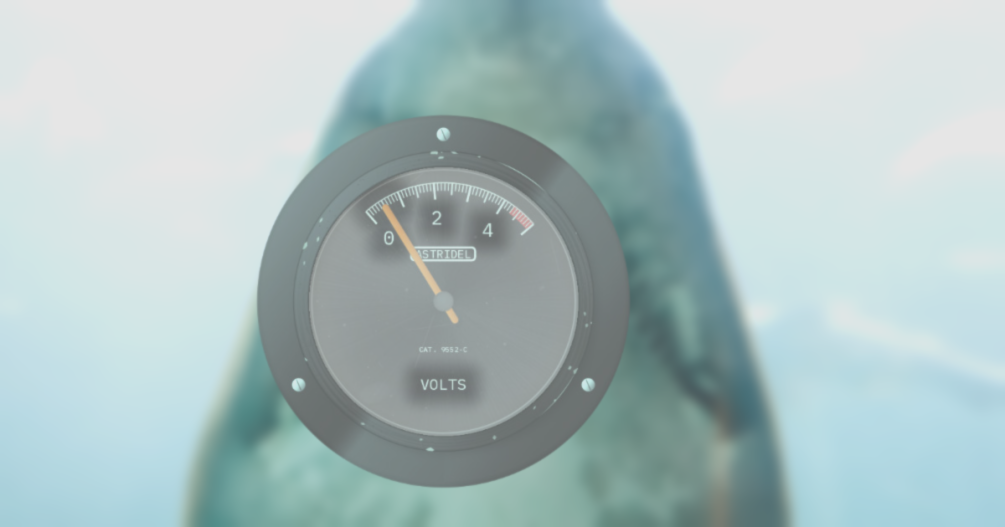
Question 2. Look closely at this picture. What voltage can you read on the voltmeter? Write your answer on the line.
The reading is 0.5 V
